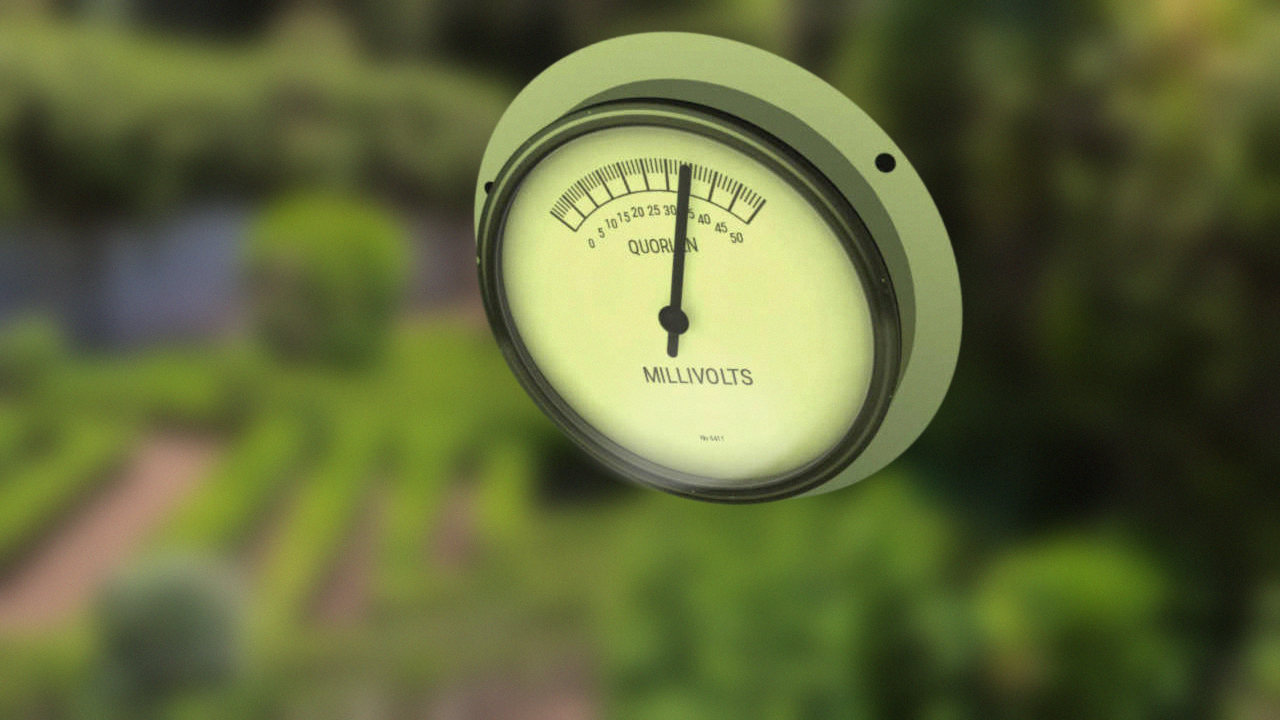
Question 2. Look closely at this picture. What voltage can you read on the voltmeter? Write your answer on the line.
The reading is 35 mV
